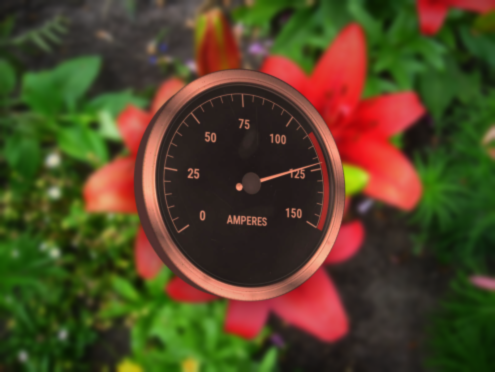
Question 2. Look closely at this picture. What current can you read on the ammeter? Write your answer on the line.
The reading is 122.5 A
